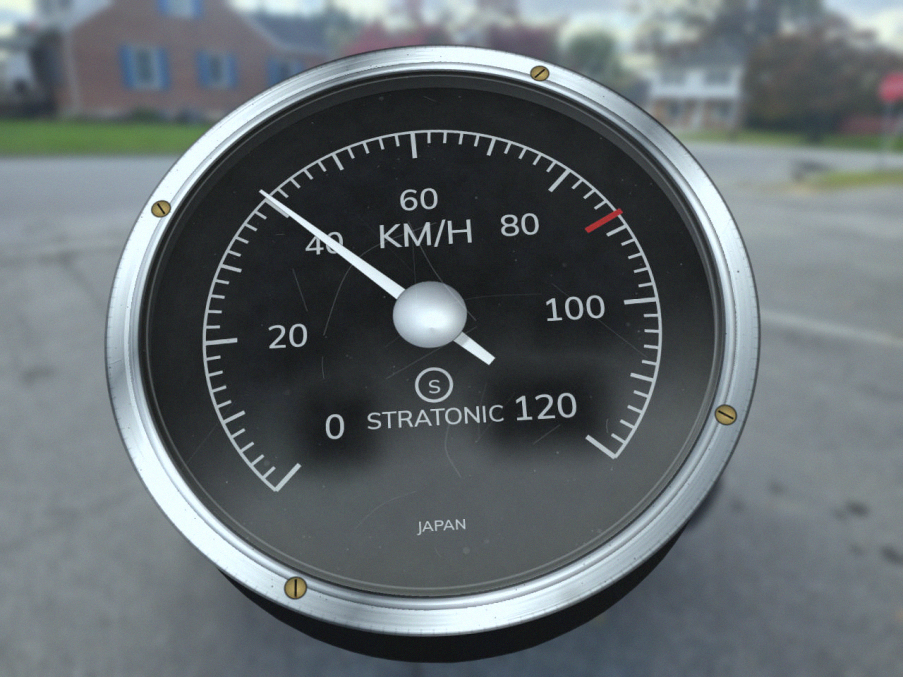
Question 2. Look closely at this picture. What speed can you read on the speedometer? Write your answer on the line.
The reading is 40 km/h
